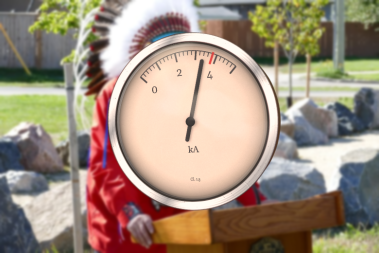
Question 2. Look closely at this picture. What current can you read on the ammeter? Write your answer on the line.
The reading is 3.4 kA
